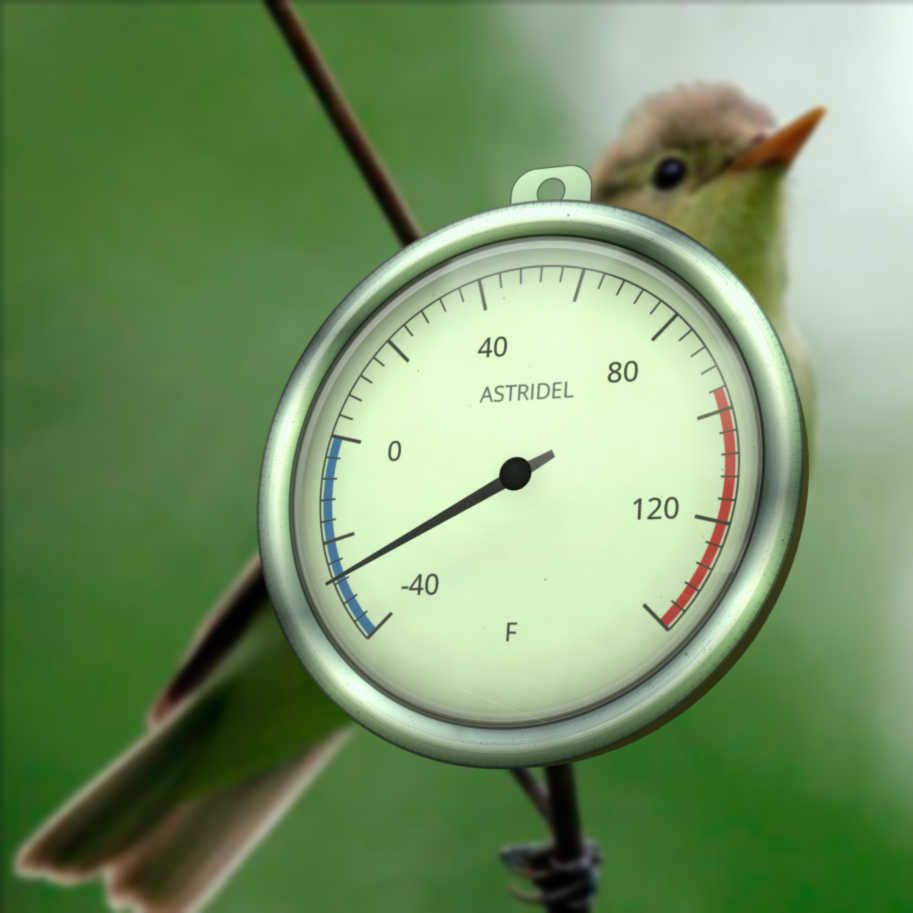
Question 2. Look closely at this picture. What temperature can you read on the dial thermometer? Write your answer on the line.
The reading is -28 °F
